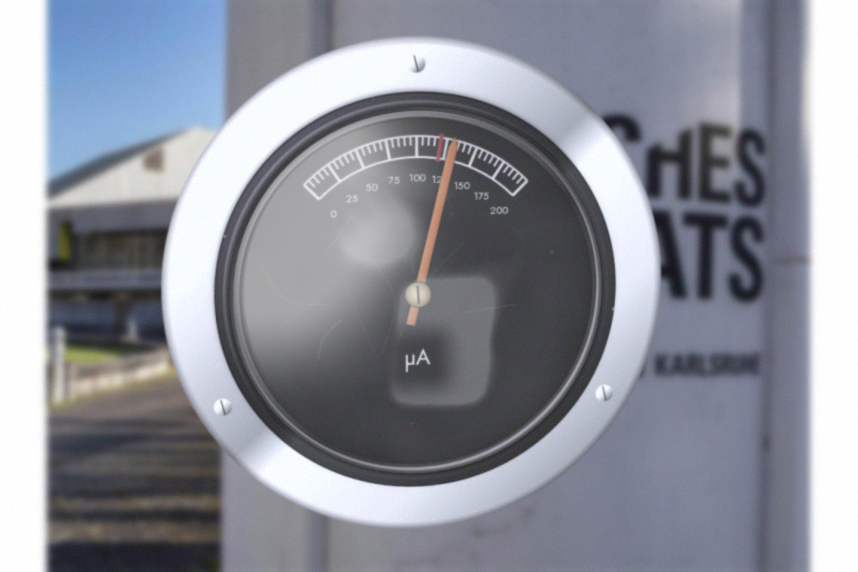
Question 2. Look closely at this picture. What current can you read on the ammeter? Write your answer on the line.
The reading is 130 µA
